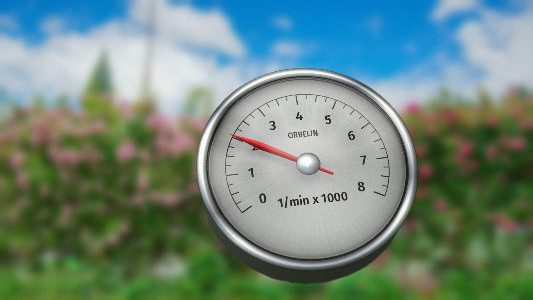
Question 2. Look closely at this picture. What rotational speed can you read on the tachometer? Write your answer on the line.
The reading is 2000 rpm
